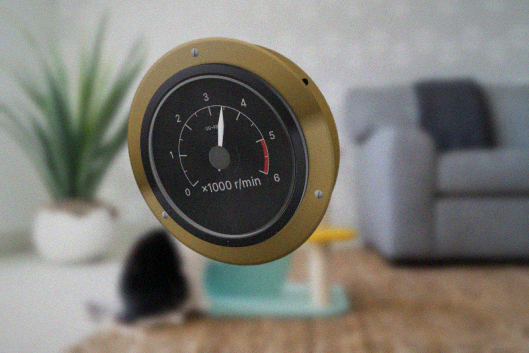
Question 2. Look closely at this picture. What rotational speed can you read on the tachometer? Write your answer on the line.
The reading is 3500 rpm
